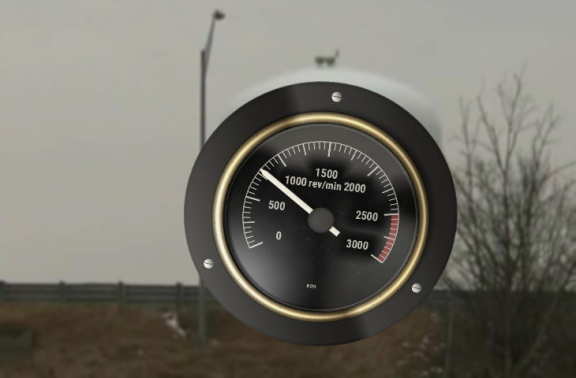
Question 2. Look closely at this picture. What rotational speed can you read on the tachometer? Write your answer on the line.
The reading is 800 rpm
